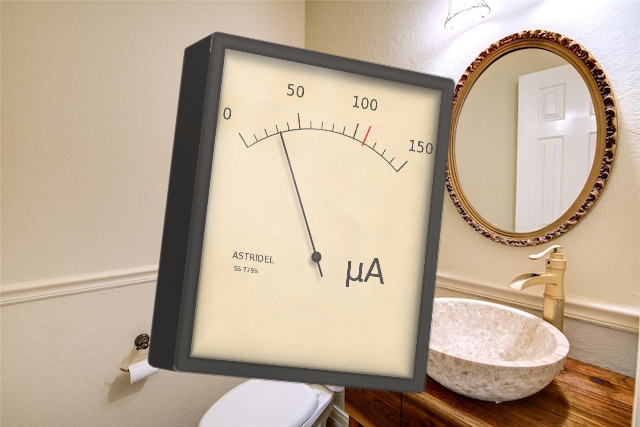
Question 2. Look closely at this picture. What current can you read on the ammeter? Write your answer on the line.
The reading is 30 µA
